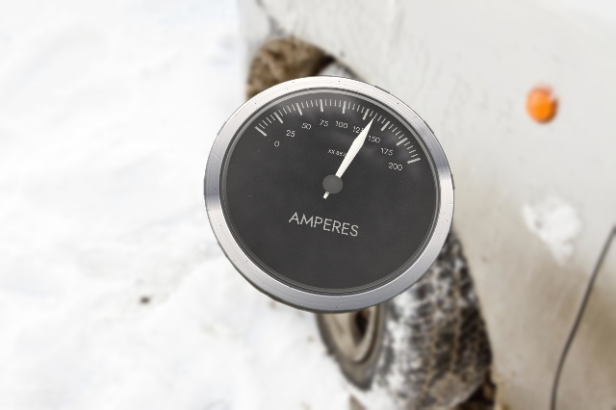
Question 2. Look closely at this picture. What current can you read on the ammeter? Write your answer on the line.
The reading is 135 A
